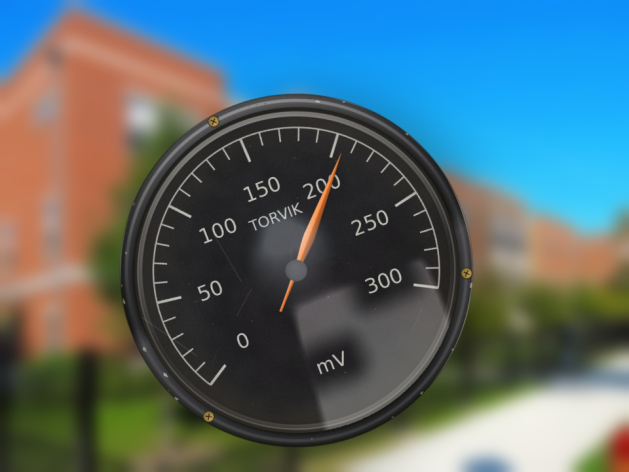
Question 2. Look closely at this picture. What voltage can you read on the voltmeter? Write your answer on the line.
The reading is 205 mV
